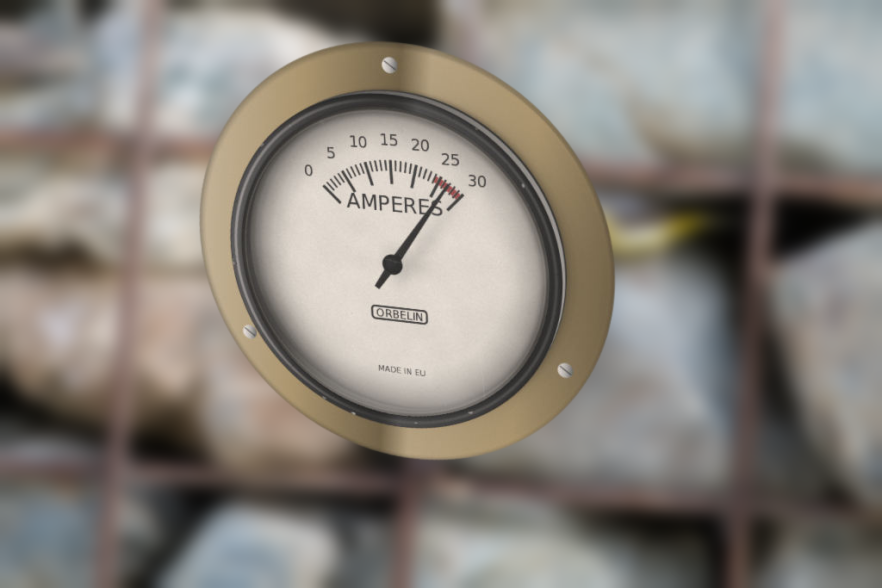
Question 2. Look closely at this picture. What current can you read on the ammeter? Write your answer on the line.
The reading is 27 A
